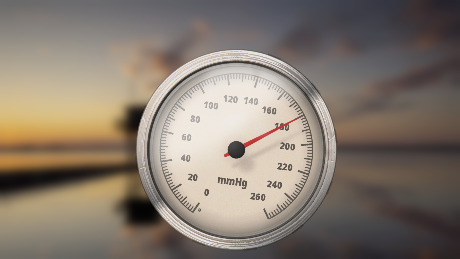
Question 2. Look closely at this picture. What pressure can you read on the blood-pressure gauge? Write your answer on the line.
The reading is 180 mmHg
